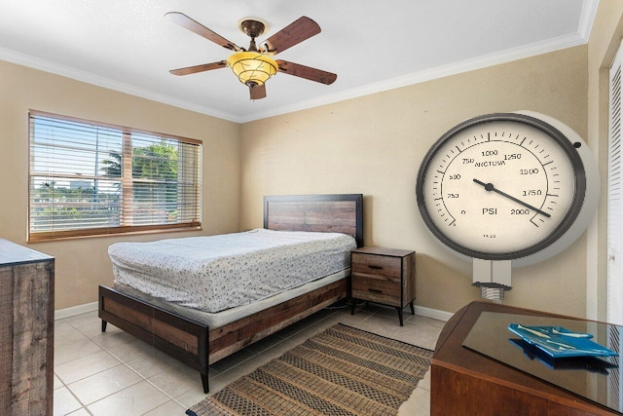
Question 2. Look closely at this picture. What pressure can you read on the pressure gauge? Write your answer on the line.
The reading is 1900 psi
